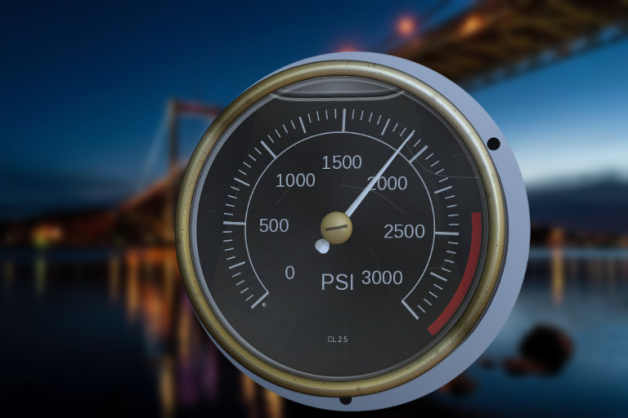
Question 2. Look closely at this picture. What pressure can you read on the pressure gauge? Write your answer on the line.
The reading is 1900 psi
